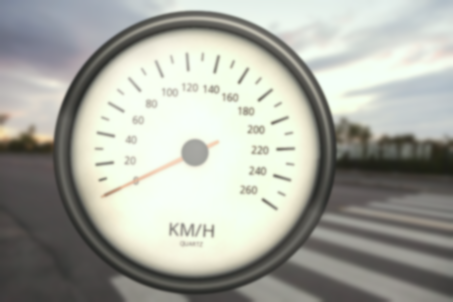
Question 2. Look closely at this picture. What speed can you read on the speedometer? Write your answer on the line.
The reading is 0 km/h
